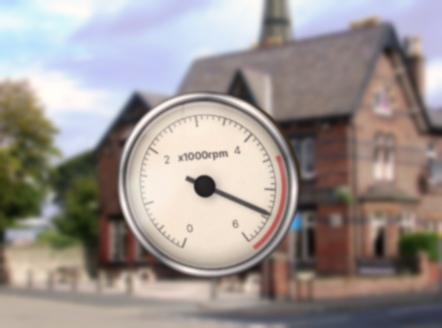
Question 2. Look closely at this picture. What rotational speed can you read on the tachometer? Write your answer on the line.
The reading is 5400 rpm
